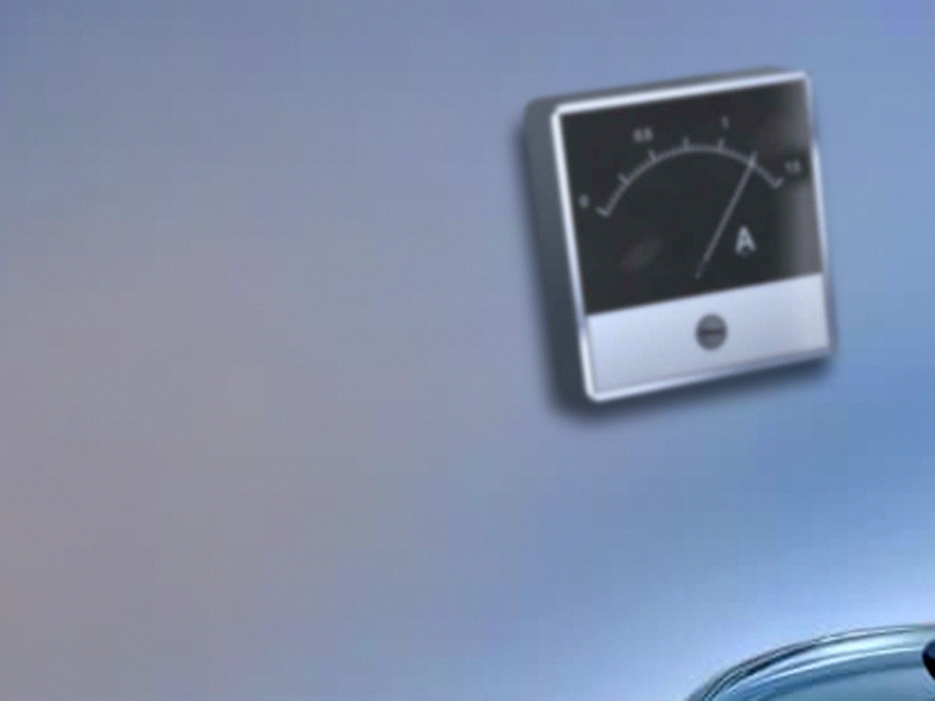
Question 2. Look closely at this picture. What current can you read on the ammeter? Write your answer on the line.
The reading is 1.25 A
